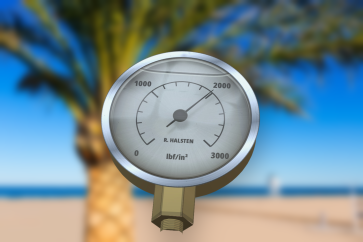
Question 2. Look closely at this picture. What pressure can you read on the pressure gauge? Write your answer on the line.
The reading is 2000 psi
